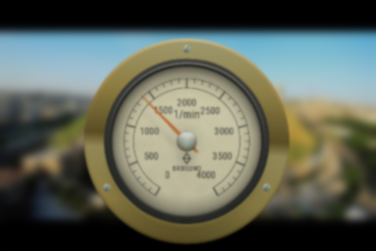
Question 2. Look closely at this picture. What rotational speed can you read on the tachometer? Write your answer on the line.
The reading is 1400 rpm
